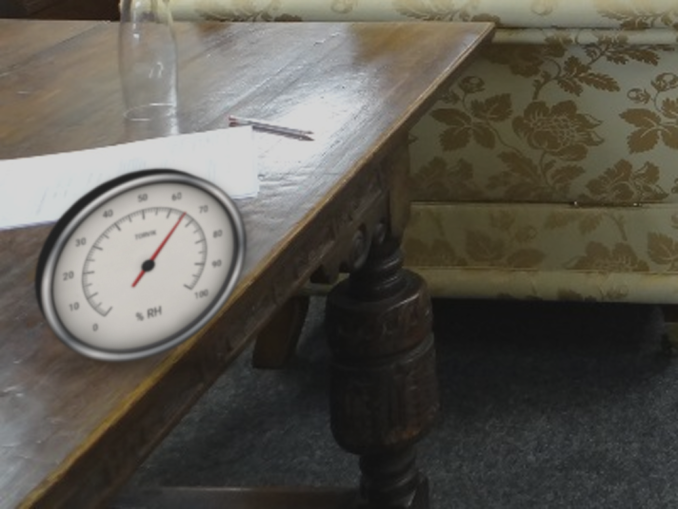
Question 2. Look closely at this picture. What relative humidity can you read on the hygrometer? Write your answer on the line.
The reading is 65 %
